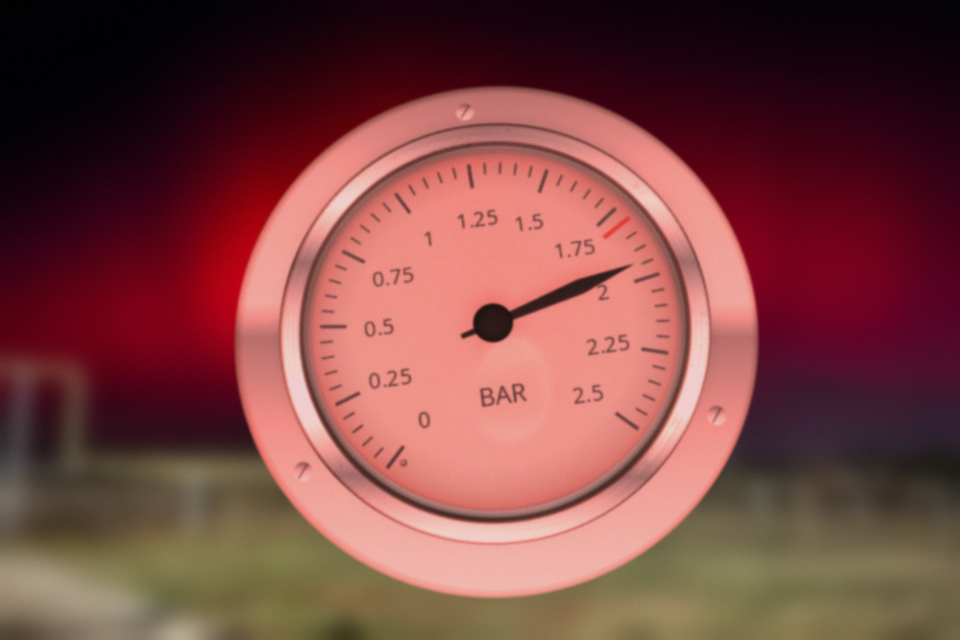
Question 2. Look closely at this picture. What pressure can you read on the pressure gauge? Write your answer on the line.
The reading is 1.95 bar
